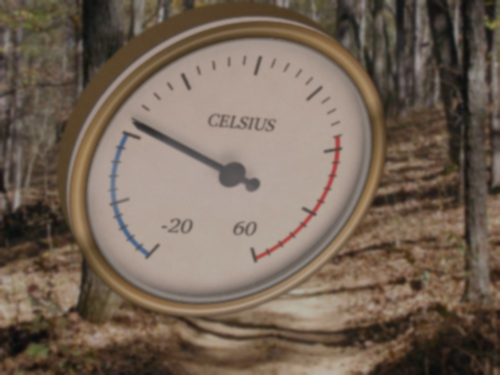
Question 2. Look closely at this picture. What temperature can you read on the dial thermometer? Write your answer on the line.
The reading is 2 °C
